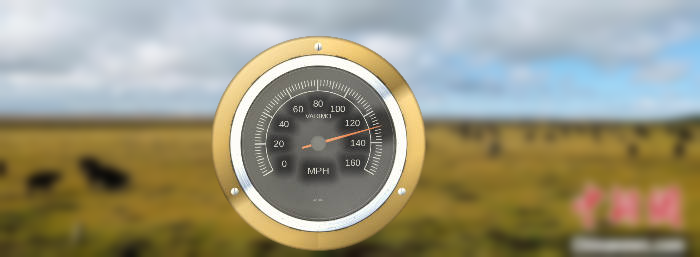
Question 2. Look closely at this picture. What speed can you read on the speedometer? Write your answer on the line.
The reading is 130 mph
